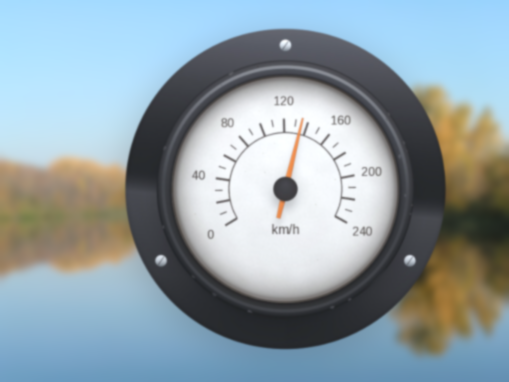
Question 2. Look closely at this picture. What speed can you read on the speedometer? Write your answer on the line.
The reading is 135 km/h
